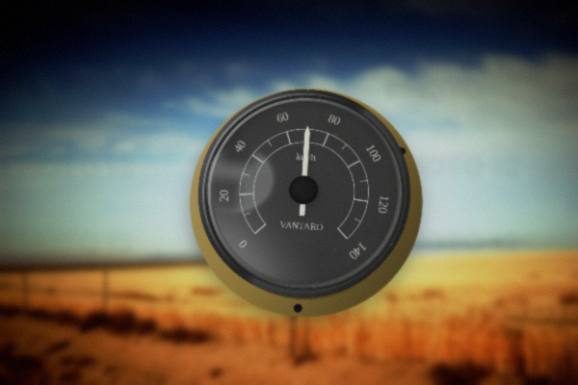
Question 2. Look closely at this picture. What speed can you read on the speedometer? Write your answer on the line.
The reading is 70 km/h
